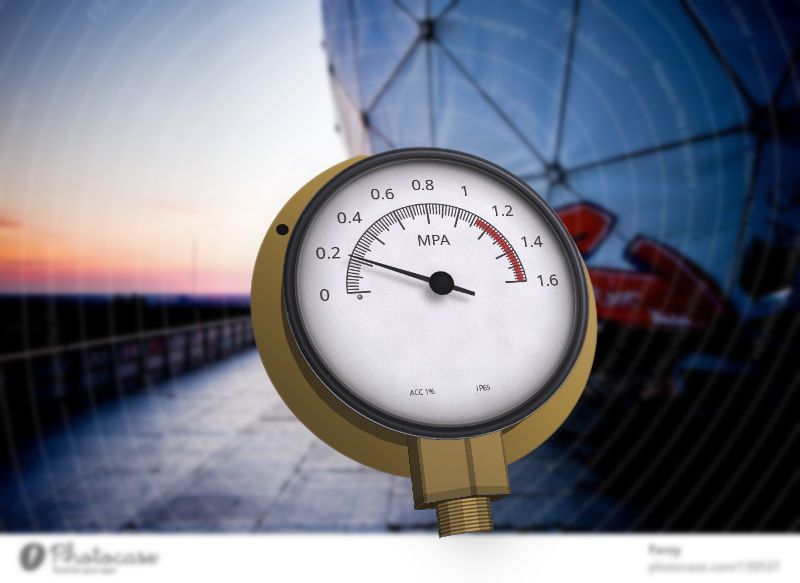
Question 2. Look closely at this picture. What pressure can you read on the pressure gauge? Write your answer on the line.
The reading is 0.2 MPa
